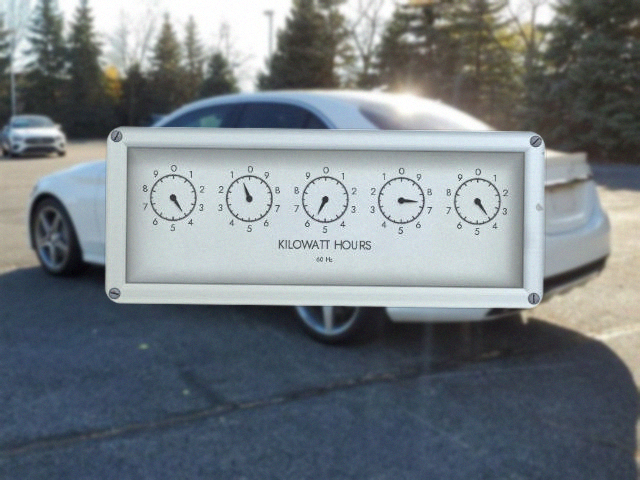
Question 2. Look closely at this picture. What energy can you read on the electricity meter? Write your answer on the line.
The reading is 40574 kWh
